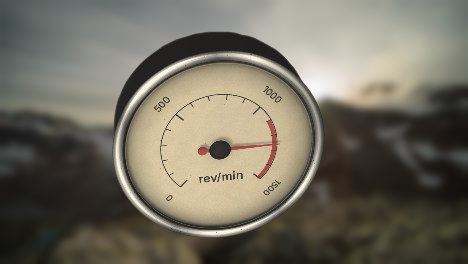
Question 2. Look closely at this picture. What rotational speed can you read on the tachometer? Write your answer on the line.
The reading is 1250 rpm
